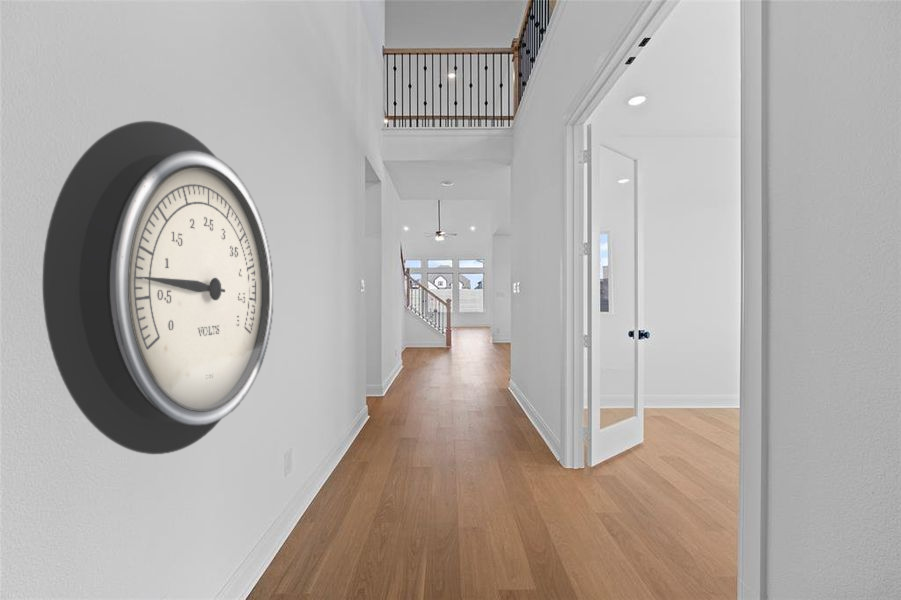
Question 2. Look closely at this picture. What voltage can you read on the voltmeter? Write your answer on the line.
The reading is 0.7 V
